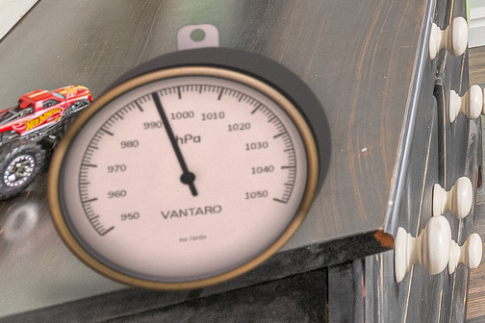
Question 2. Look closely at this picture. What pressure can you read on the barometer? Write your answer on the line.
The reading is 995 hPa
